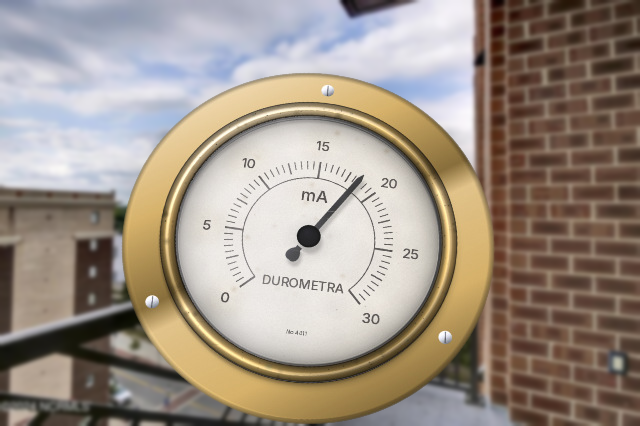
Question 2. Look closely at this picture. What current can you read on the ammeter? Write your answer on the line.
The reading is 18.5 mA
